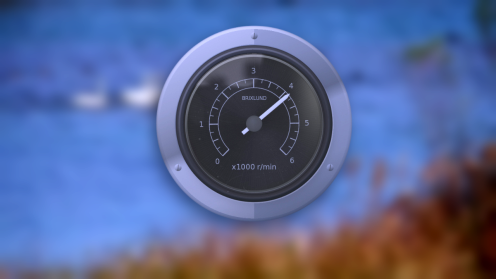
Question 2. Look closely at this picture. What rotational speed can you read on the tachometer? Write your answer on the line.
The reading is 4125 rpm
